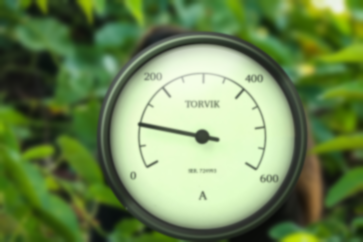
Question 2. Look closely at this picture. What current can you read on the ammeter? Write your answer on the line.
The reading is 100 A
